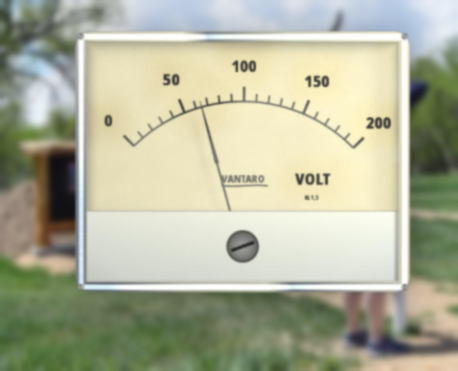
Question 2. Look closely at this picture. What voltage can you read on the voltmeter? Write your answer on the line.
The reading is 65 V
